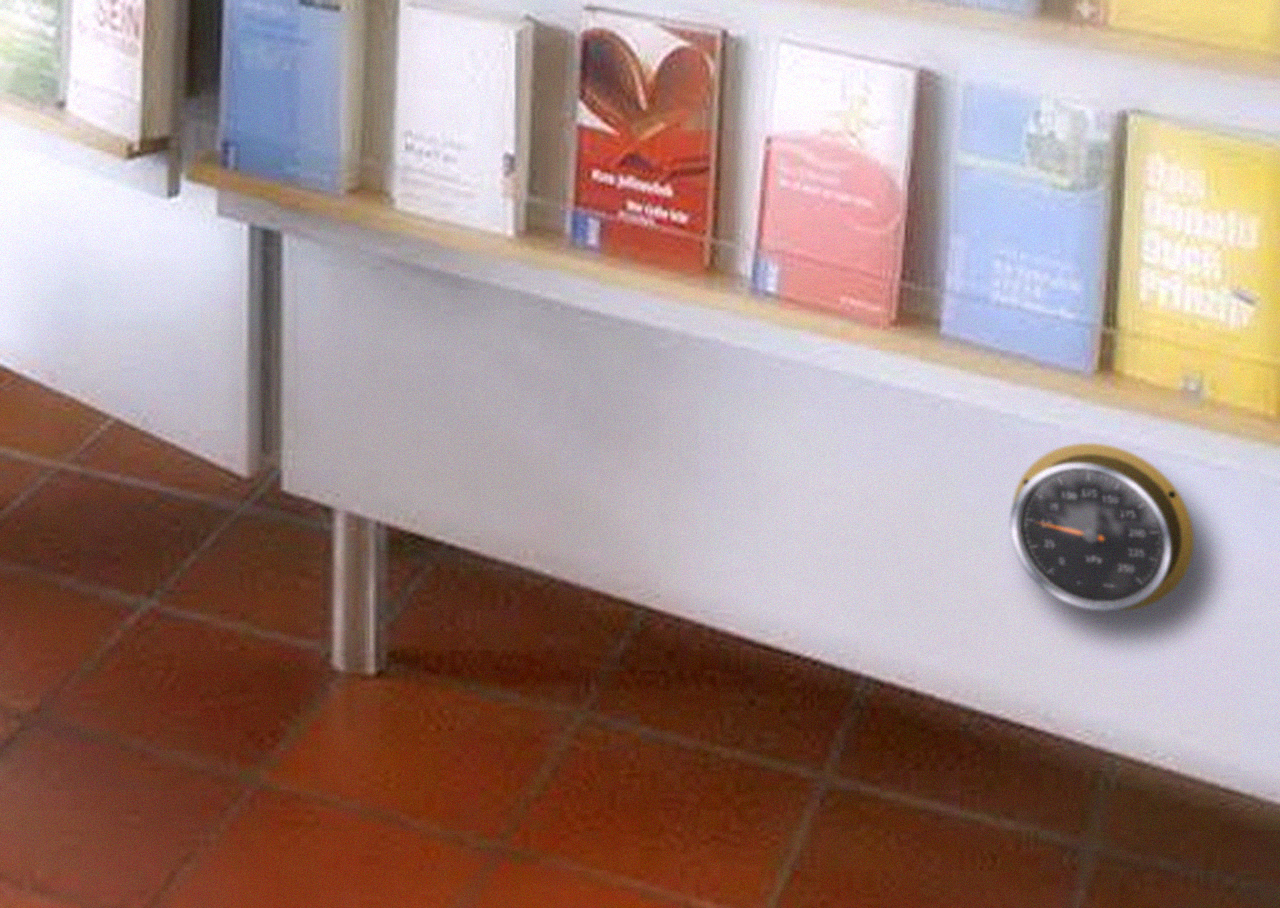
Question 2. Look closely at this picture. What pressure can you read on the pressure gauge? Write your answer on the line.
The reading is 50 kPa
